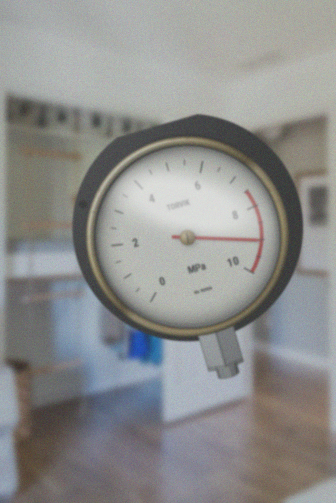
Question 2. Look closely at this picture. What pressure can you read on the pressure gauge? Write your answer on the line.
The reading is 9 MPa
